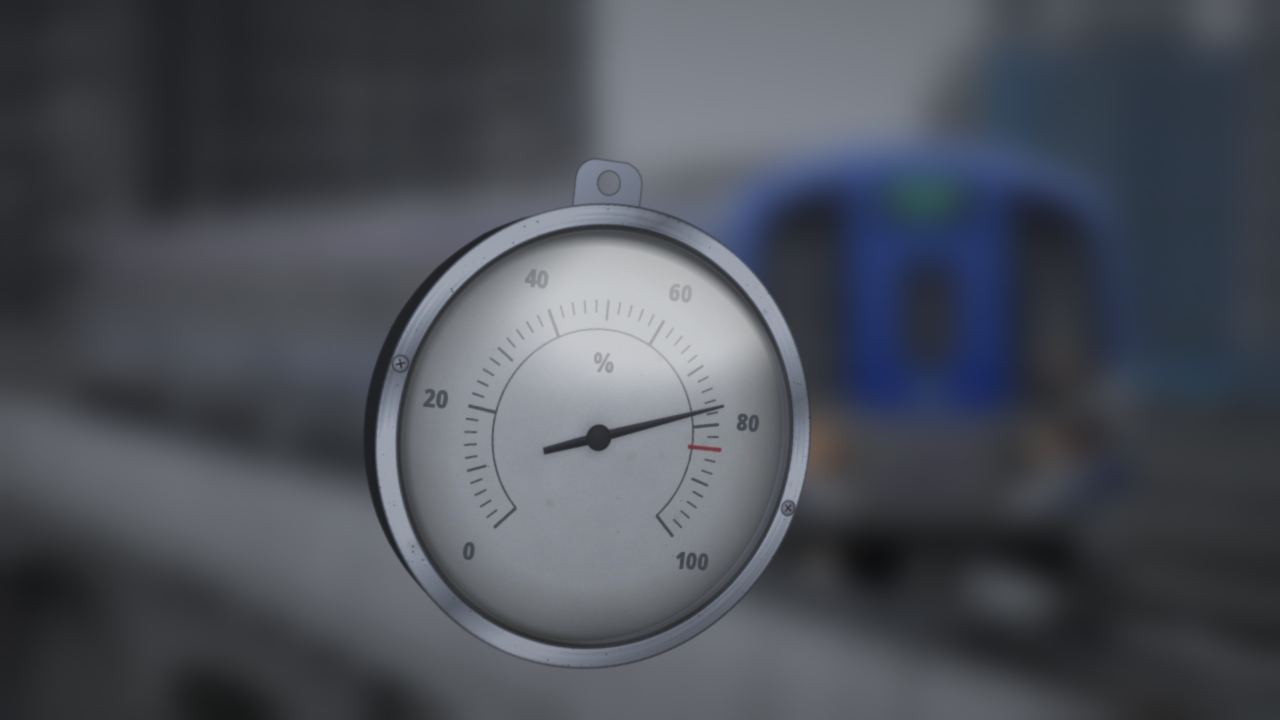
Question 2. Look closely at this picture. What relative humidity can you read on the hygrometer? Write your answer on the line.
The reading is 77 %
